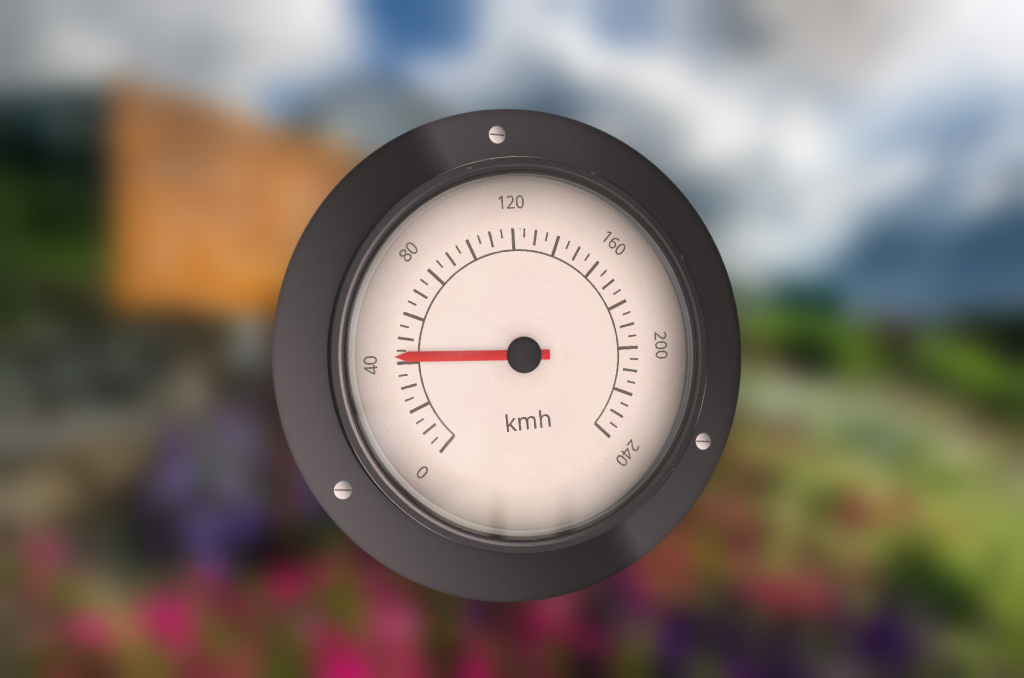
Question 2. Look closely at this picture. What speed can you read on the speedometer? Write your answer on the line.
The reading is 42.5 km/h
